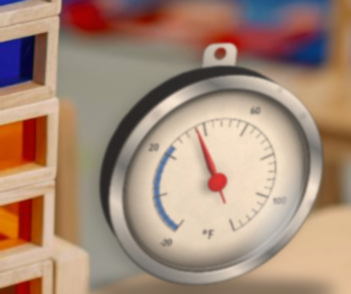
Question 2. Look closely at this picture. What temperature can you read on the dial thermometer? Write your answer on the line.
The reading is 36 °F
